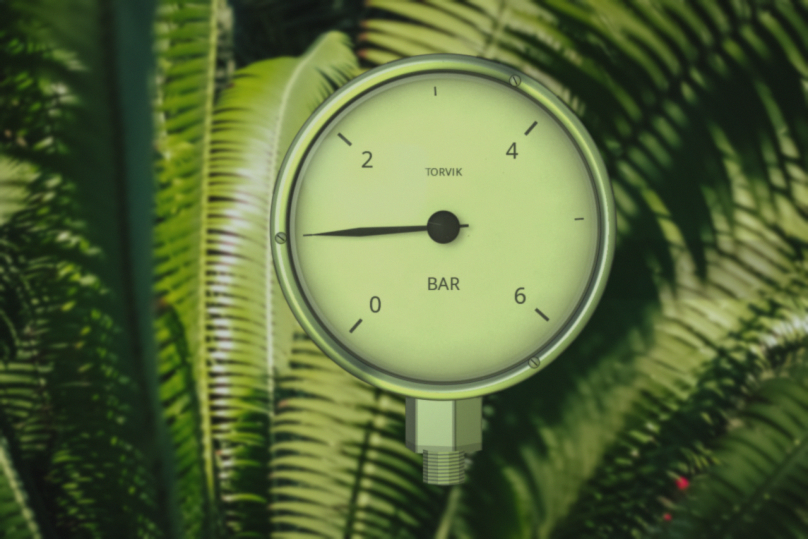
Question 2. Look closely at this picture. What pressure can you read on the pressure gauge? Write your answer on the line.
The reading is 1 bar
